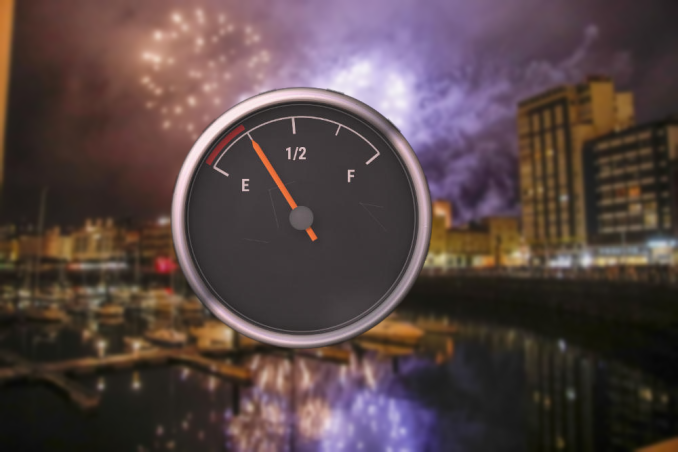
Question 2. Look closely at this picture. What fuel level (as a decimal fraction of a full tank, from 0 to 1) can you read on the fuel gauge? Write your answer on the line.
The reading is 0.25
